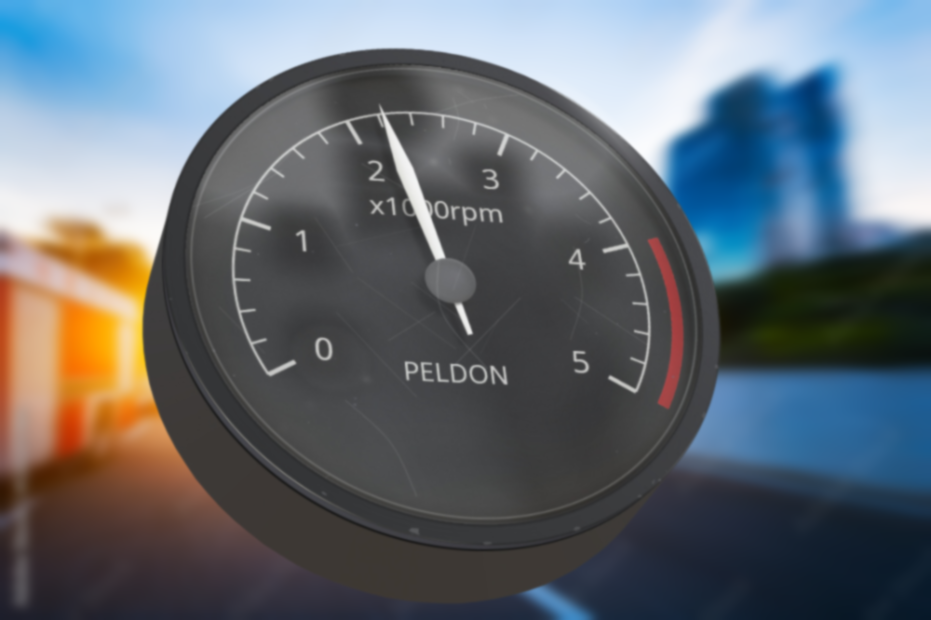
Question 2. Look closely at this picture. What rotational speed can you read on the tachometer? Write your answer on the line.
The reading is 2200 rpm
